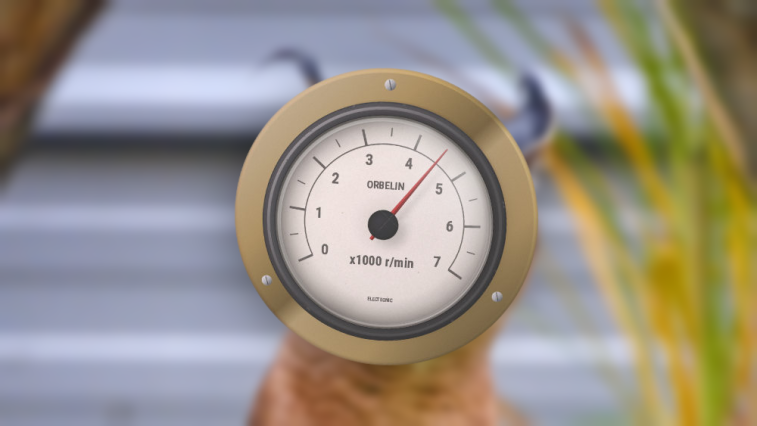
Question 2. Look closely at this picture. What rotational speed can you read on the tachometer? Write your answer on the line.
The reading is 4500 rpm
